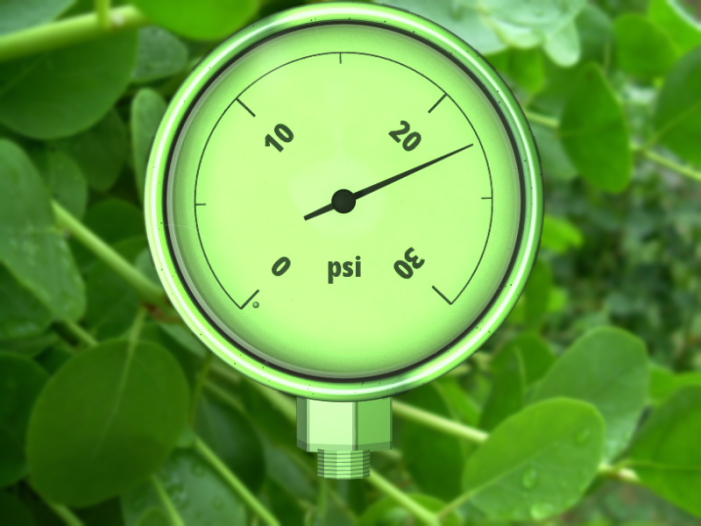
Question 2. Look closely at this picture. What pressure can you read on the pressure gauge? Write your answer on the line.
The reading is 22.5 psi
